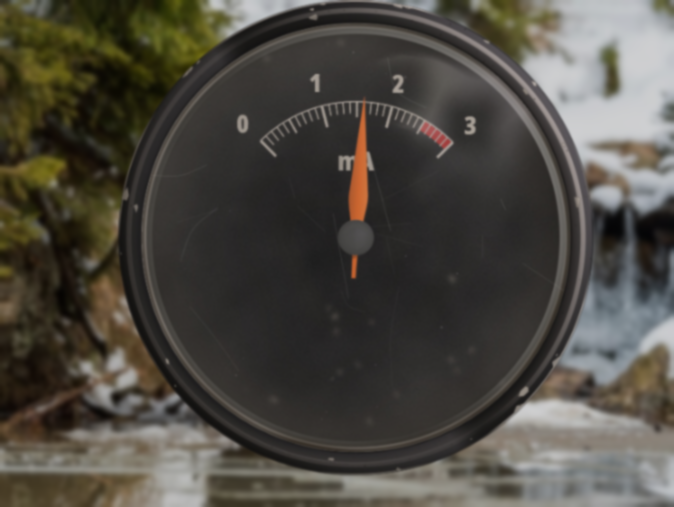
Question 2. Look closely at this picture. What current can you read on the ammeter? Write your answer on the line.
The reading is 1.6 mA
